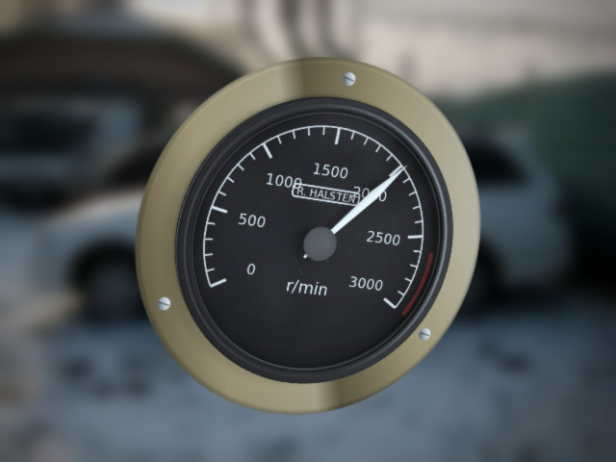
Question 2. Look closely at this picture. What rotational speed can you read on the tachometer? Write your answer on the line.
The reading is 2000 rpm
